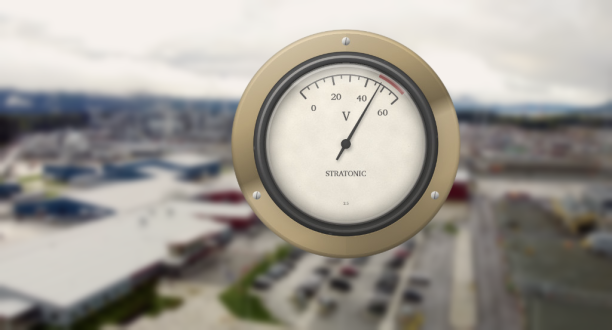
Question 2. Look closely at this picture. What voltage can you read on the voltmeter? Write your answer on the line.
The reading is 47.5 V
